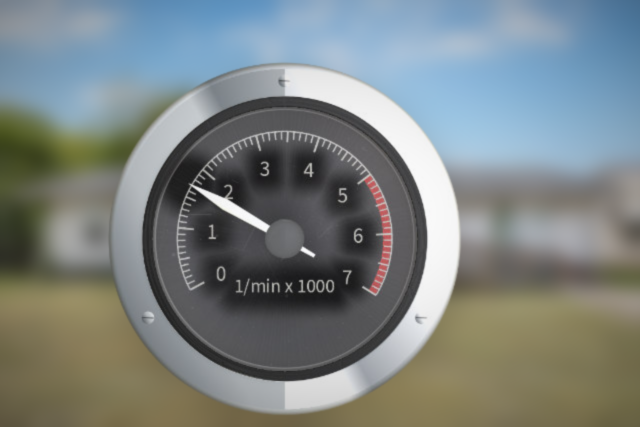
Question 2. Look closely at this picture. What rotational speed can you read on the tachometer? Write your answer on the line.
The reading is 1700 rpm
